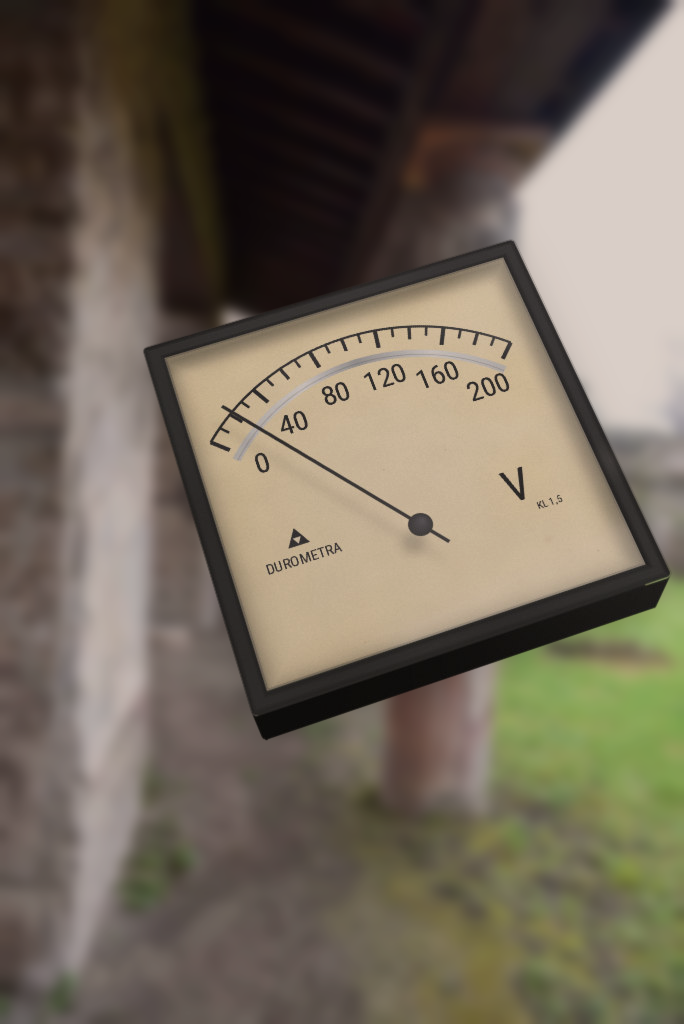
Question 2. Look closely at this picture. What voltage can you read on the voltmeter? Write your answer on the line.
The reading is 20 V
